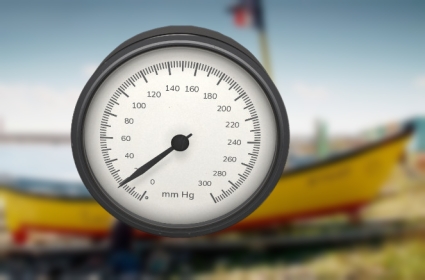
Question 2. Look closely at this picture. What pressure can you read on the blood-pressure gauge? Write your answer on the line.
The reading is 20 mmHg
